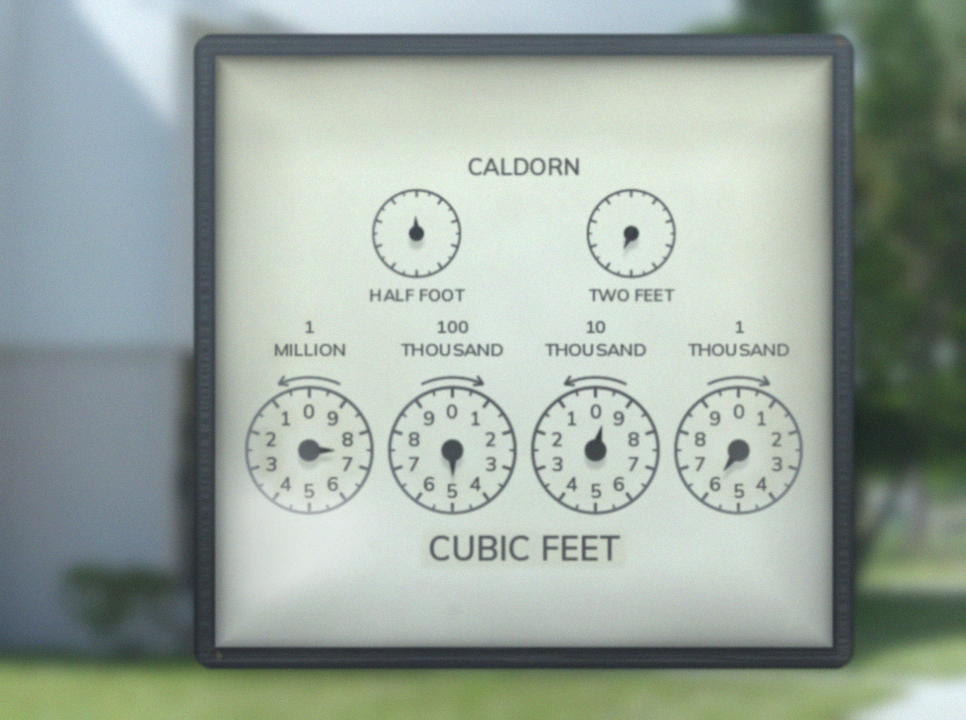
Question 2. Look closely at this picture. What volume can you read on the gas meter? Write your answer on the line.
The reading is 749600 ft³
